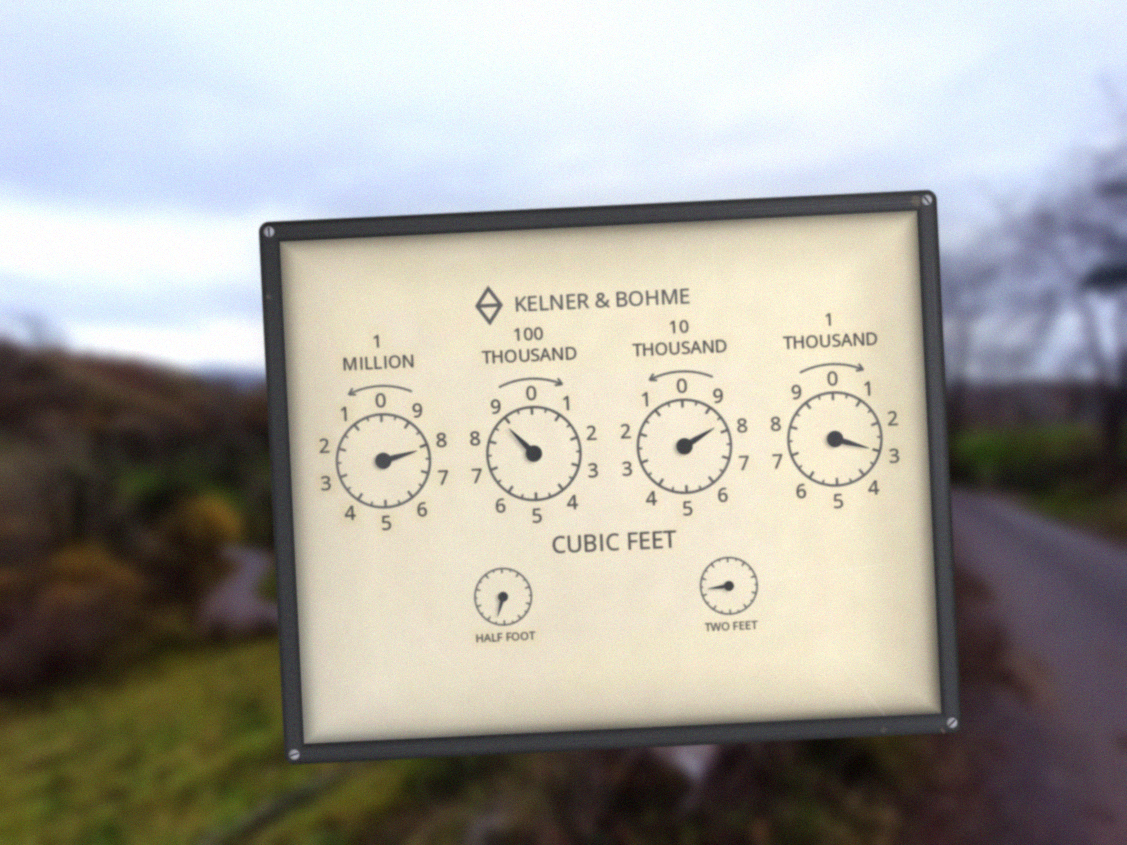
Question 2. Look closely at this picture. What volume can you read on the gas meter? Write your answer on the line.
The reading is 788300 ft³
